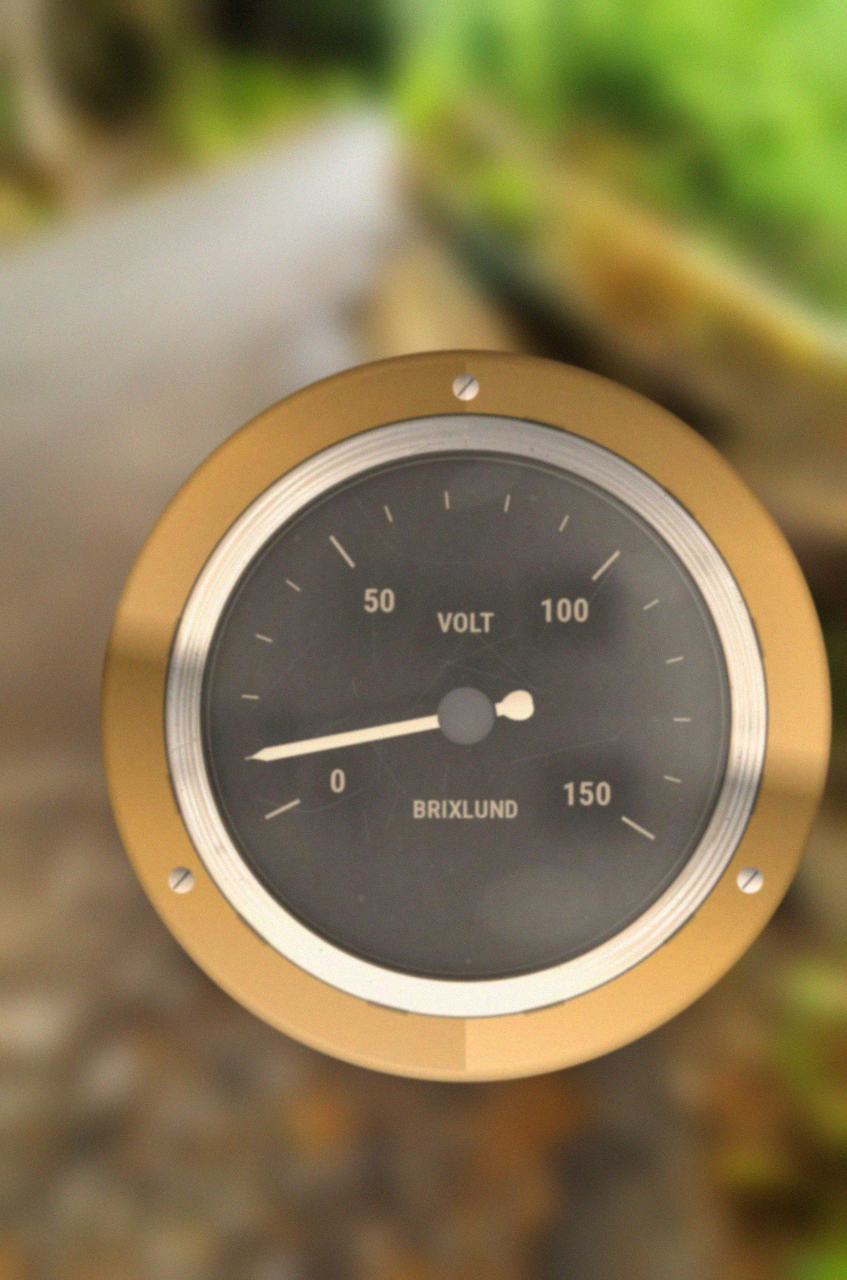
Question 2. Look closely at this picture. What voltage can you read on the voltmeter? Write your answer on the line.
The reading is 10 V
